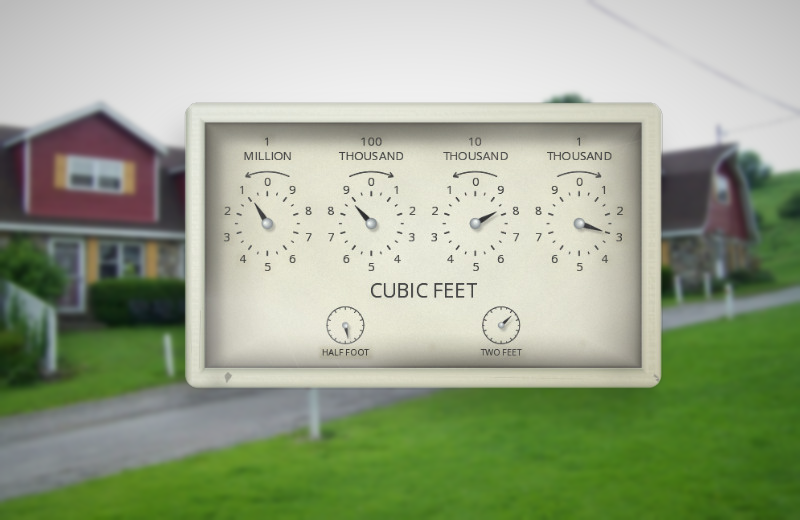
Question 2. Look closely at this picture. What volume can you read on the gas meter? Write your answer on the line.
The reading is 88300 ft³
